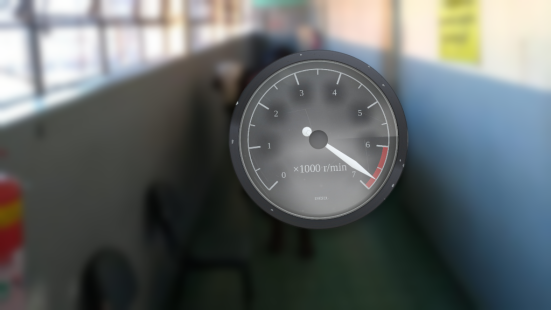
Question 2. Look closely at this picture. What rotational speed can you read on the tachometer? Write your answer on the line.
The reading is 6750 rpm
